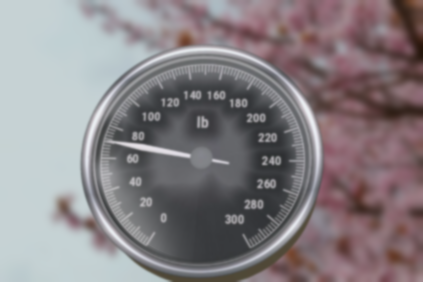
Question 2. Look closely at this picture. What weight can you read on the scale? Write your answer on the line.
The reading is 70 lb
